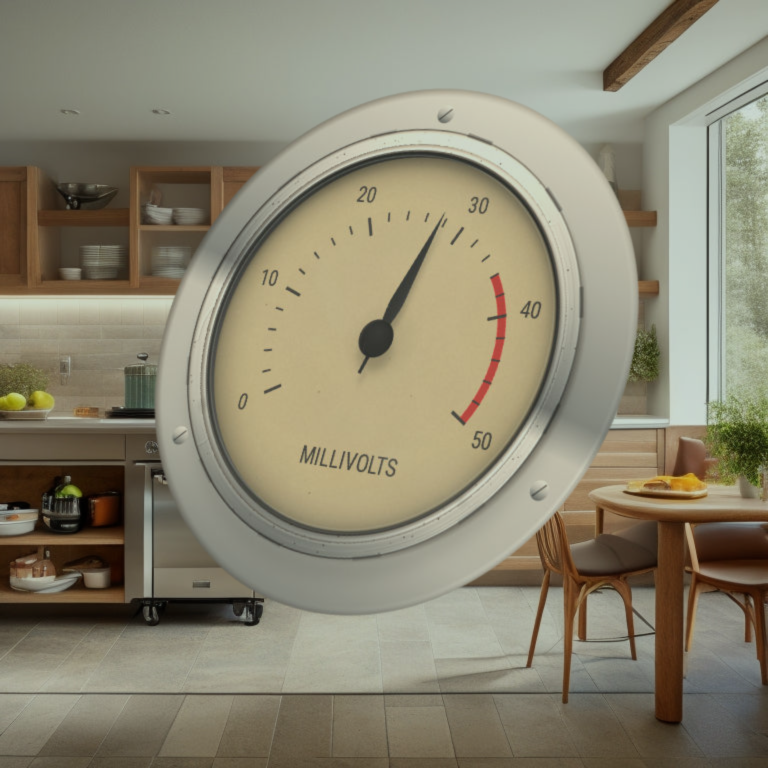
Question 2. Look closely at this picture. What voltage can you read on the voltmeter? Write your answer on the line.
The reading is 28 mV
